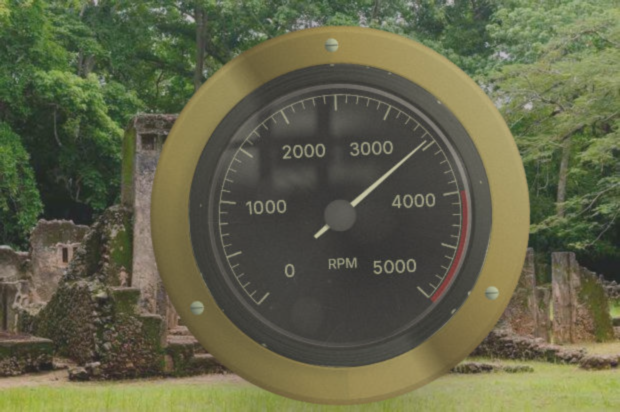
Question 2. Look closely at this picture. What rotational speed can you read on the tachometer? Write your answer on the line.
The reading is 3450 rpm
